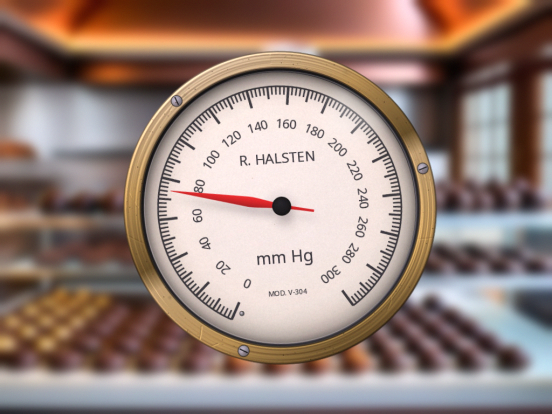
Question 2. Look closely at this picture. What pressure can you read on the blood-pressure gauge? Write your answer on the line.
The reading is 74 mmHg
